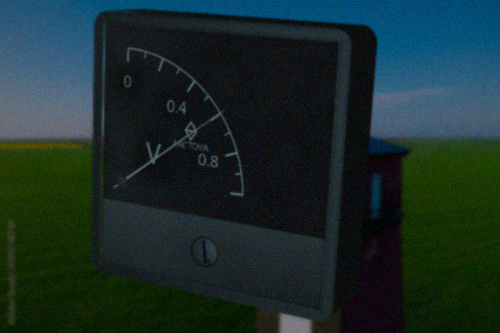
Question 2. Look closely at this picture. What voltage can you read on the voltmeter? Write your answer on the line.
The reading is 0.6 V
